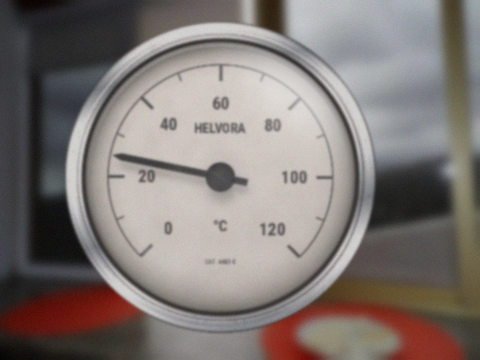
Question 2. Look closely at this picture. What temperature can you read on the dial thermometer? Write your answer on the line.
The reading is 25 °C
